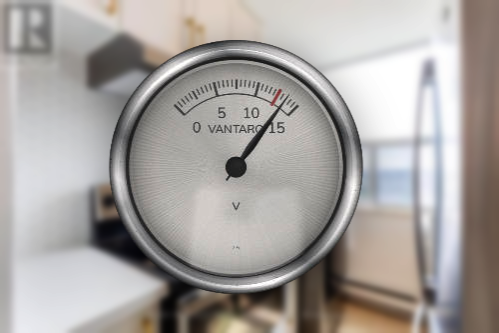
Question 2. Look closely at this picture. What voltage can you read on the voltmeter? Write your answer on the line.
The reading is 13.5 V
